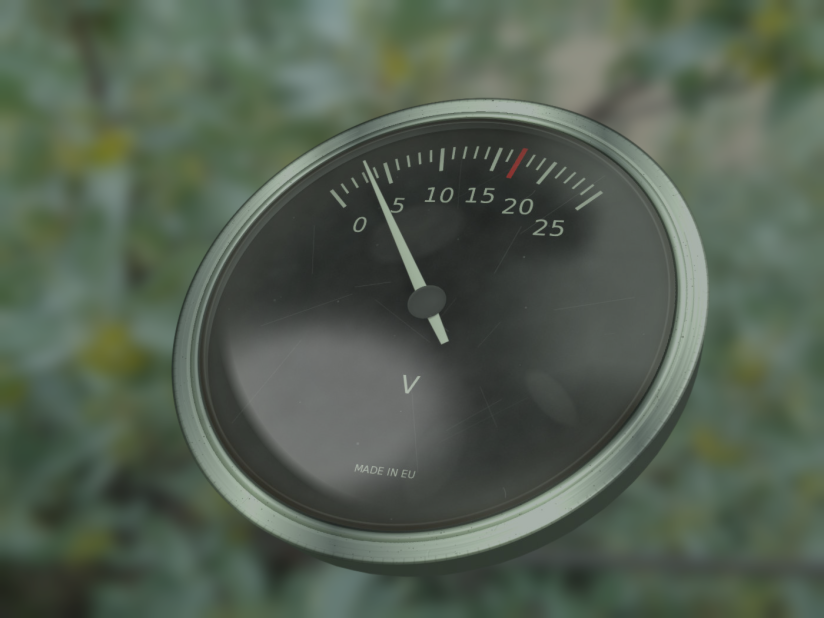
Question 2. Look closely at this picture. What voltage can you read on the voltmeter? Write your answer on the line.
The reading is 3.5 V
